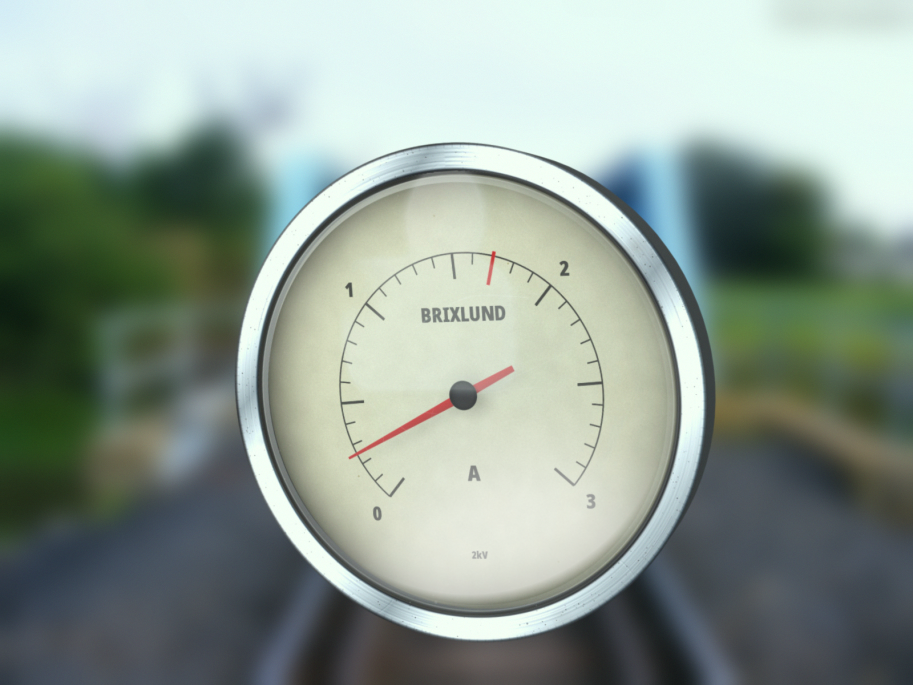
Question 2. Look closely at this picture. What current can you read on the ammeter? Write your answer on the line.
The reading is 0.25 A
